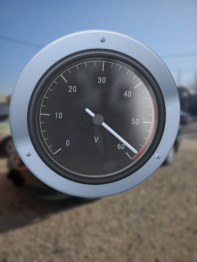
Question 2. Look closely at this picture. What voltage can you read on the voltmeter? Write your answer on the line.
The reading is 58 V
